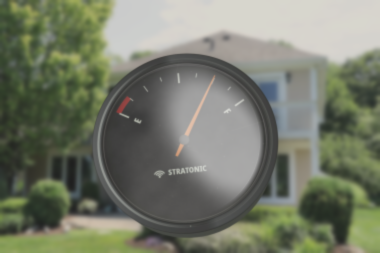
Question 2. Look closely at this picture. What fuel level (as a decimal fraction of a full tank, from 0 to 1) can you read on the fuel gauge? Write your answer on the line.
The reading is 0.75
